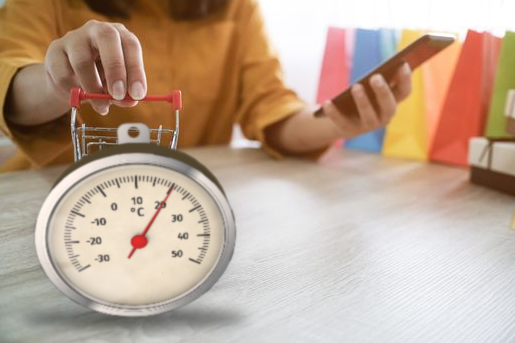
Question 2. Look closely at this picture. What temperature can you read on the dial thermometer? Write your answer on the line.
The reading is 20 °C
